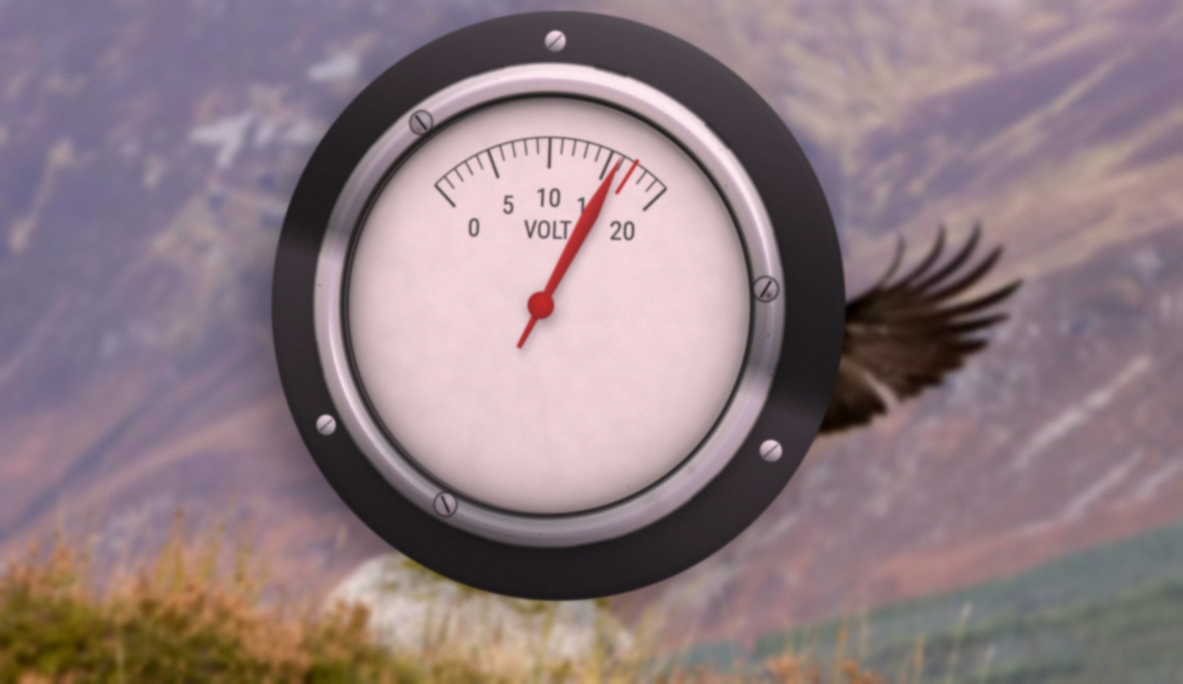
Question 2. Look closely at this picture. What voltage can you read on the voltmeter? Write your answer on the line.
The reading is 16 V
